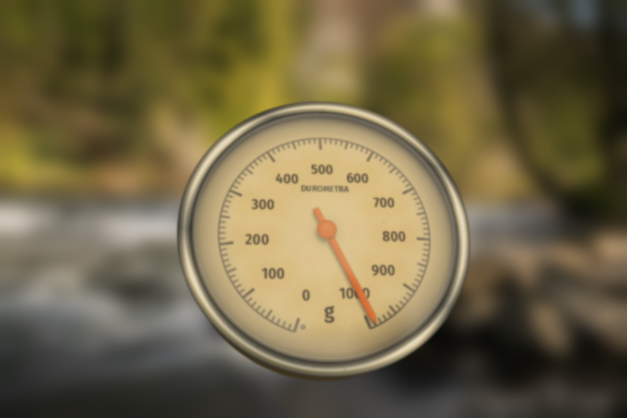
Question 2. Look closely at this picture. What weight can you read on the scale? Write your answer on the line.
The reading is 990 g
